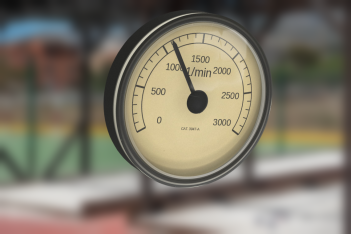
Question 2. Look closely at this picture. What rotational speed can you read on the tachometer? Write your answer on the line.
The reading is 1100 rpm
